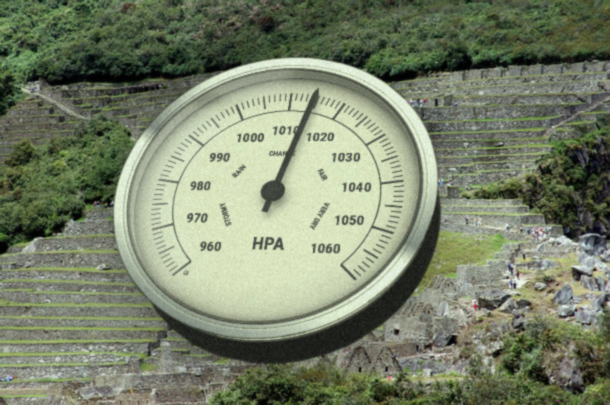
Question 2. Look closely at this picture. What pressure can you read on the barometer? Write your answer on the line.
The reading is 1015 hPa
